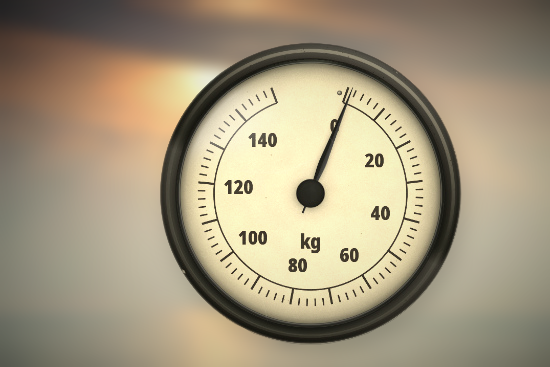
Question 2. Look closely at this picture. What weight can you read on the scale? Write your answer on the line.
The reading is 1 kg
